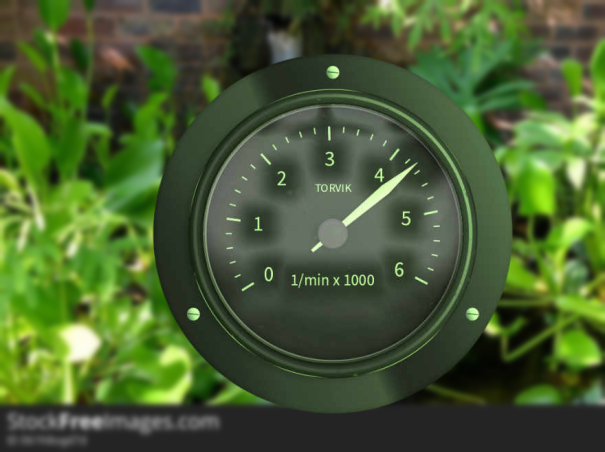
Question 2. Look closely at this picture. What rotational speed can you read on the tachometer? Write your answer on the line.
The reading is 4300 rpm
